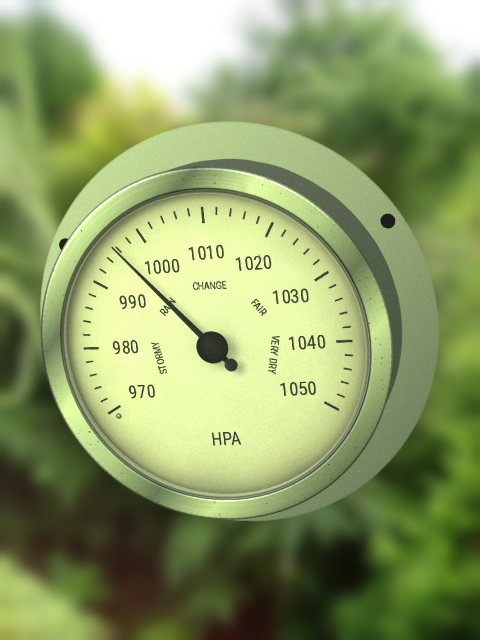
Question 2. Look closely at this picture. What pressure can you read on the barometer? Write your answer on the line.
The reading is 996 hPa
